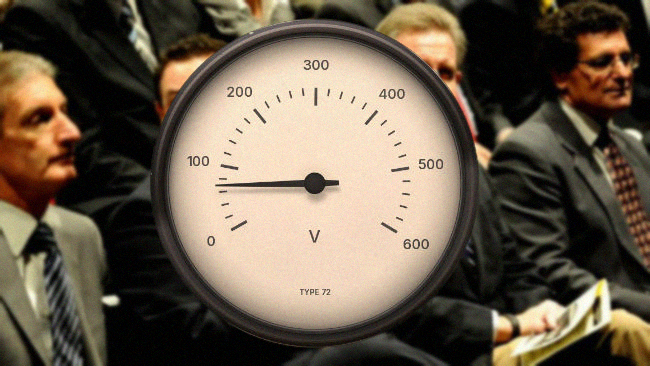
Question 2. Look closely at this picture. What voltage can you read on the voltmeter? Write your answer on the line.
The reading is 70 V
